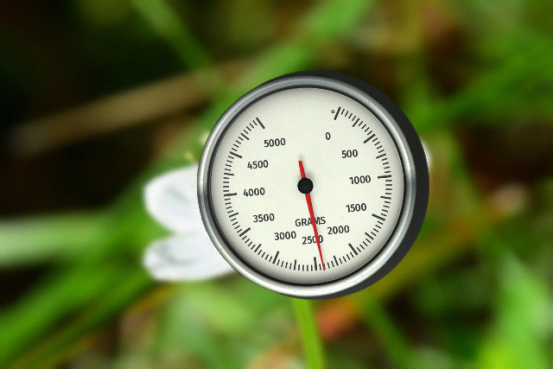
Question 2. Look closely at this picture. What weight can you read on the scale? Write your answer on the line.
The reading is 2400 g
